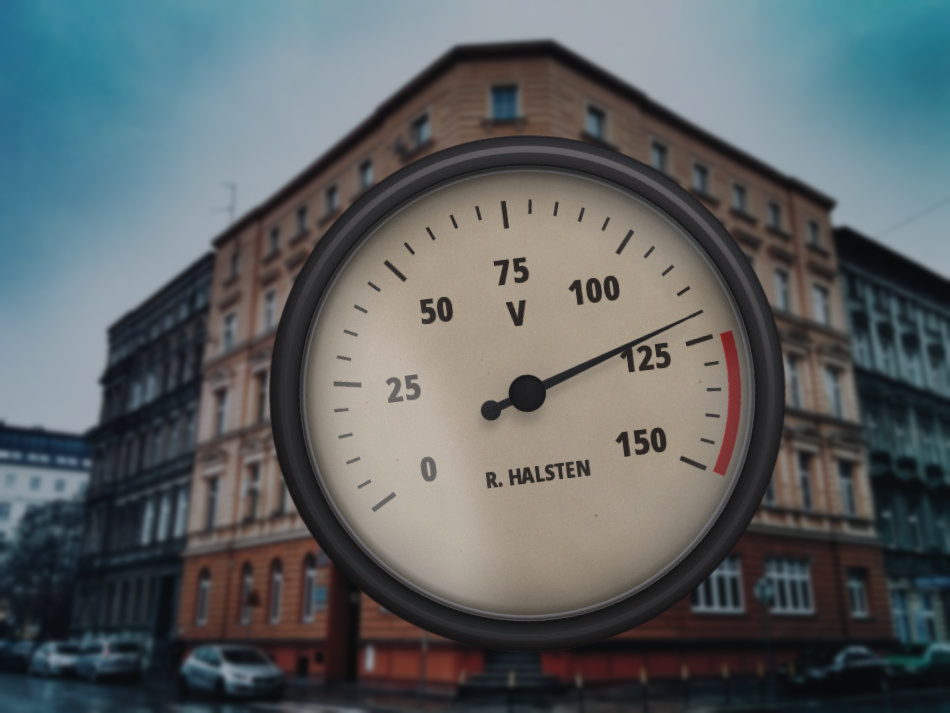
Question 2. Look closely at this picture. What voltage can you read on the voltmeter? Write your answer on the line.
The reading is 120 V
